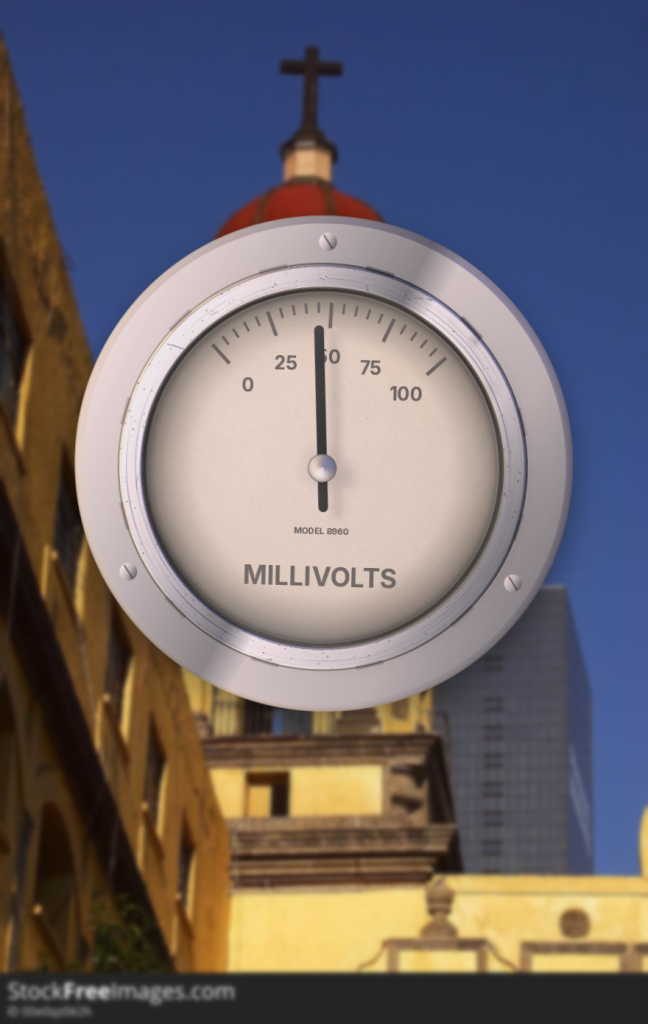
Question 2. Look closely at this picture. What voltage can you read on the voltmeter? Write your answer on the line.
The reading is 45 mV
